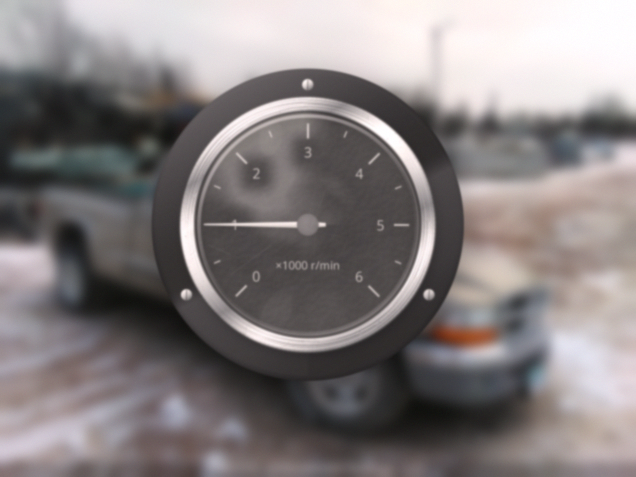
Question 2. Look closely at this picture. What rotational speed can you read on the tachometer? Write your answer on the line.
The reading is 1000 rpm
